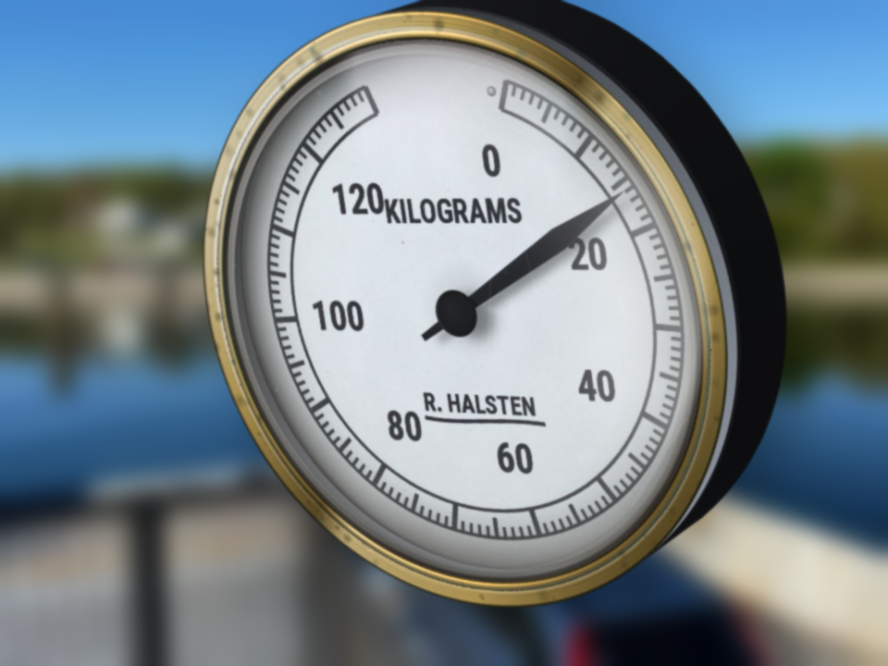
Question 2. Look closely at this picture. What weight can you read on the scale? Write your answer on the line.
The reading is 16 kg
